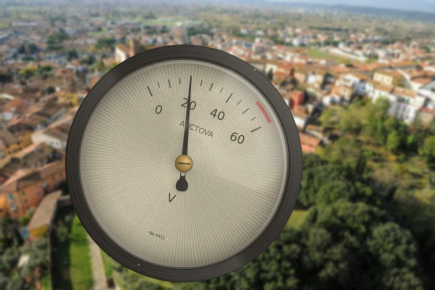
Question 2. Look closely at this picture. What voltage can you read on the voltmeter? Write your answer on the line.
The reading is 20 V
